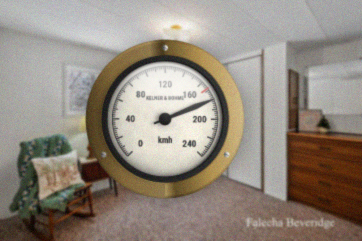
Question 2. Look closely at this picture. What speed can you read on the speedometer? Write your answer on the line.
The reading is 180 km/h
